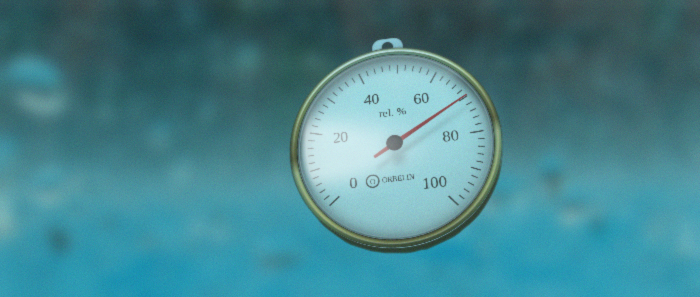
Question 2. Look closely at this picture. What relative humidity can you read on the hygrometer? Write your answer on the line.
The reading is 70 %
